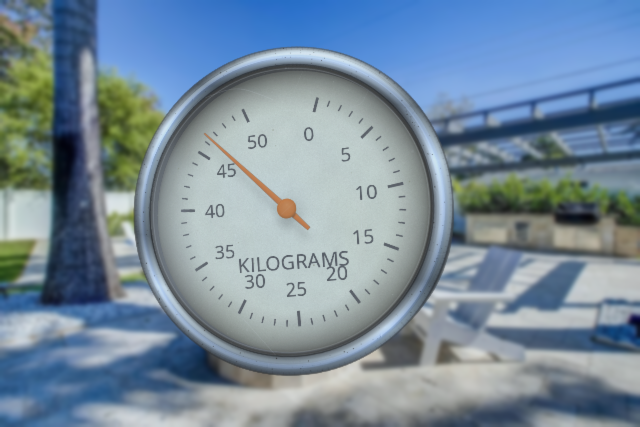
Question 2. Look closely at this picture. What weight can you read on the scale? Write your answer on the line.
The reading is 46.5 kg
